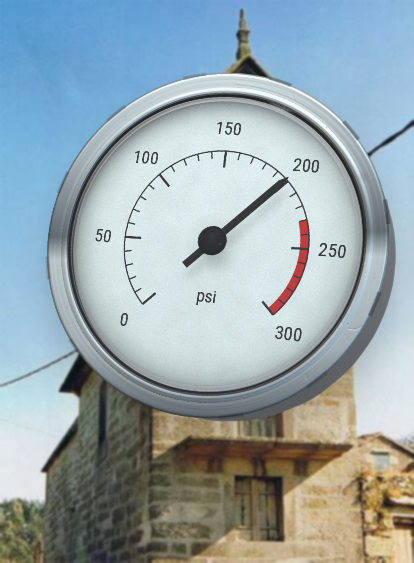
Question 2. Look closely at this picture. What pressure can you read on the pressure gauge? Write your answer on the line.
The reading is 200 psi
